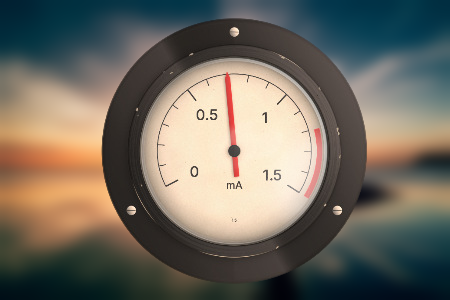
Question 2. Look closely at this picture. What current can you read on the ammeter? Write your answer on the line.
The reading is 0.7 mA
